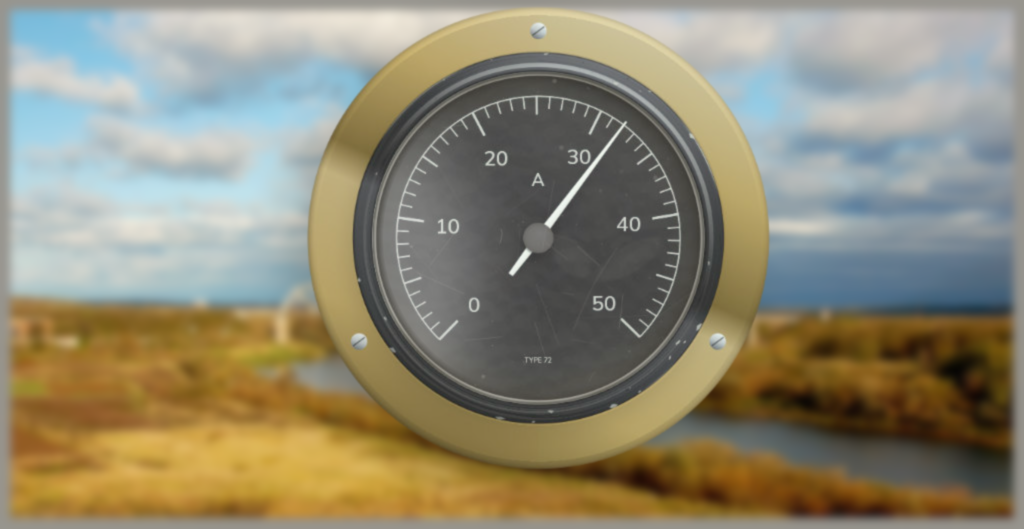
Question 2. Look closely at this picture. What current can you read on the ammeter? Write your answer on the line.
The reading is 32 A
